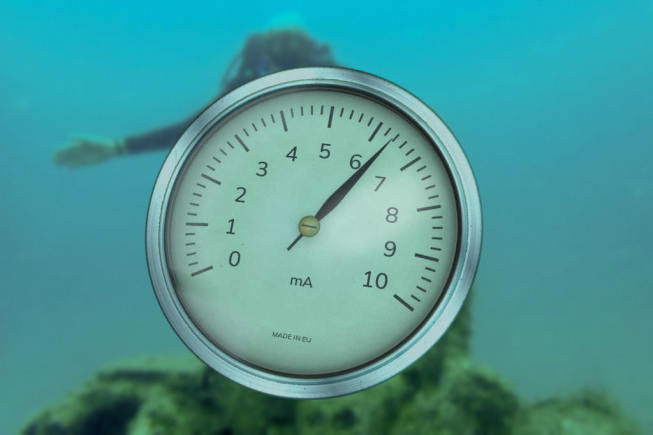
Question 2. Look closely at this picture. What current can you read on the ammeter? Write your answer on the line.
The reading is 6.4 mA
